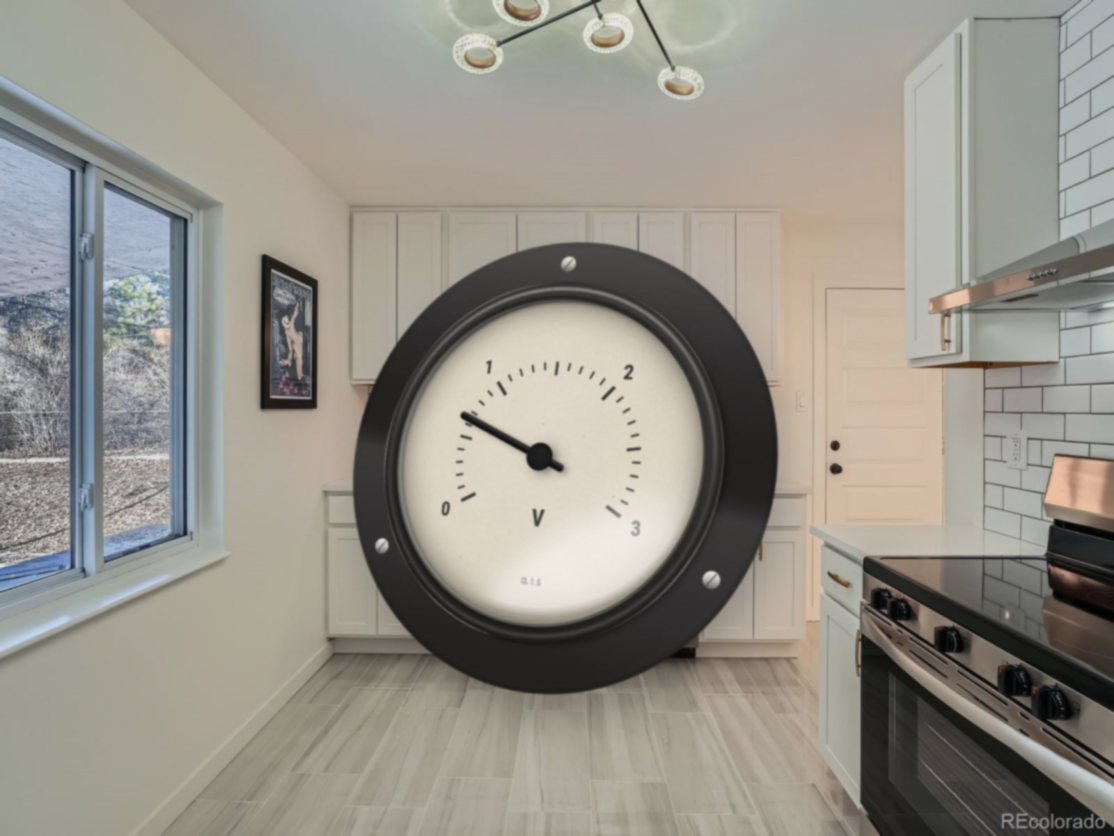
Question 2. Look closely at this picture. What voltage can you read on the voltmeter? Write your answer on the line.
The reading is 0.65 V
